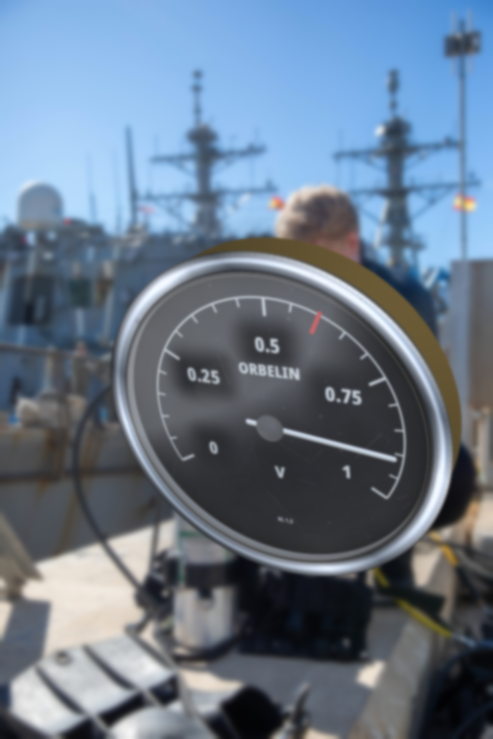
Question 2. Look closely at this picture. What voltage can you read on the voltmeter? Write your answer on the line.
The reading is 0.9 V
